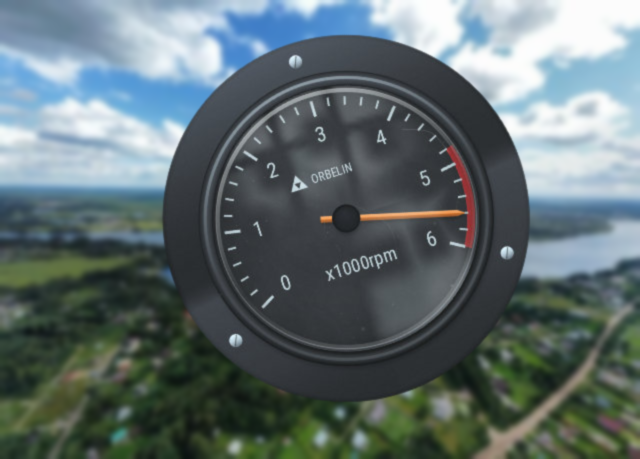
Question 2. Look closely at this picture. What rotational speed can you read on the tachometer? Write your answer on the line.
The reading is 5600 rpm
